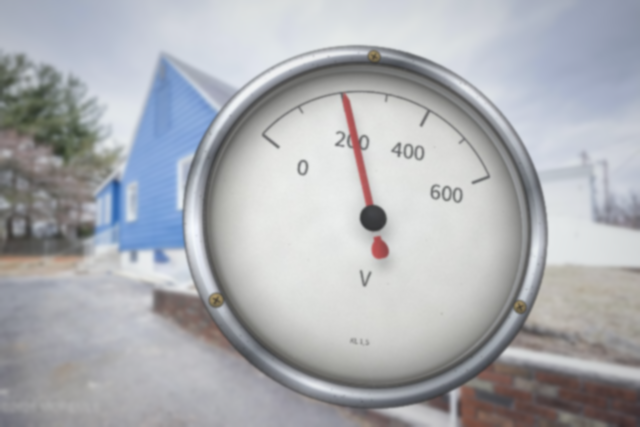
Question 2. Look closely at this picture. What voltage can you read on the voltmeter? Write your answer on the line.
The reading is 200 V
